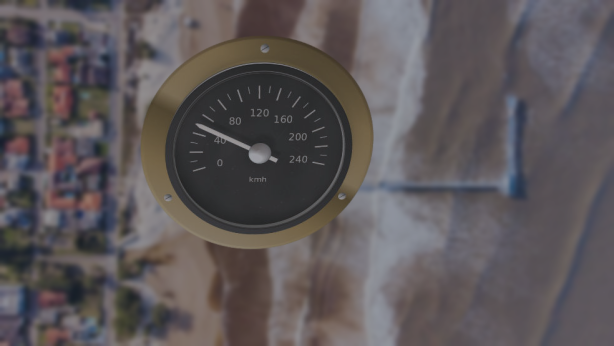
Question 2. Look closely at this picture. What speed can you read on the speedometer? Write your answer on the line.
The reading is 50 km/h
